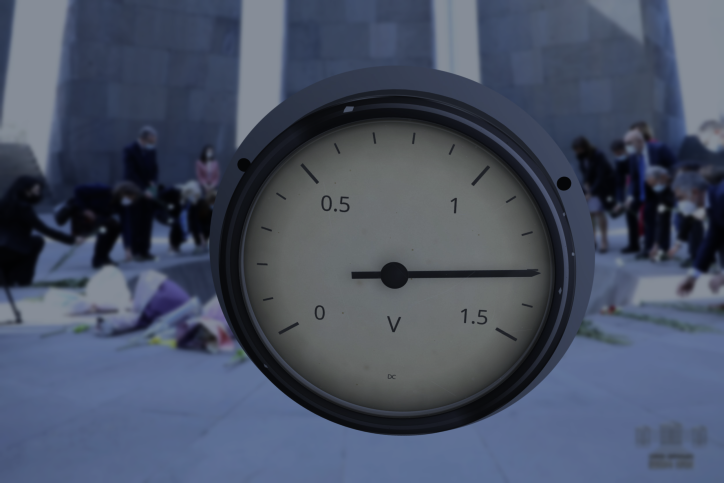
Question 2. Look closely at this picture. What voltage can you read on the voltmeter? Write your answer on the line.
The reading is 1.3 V
